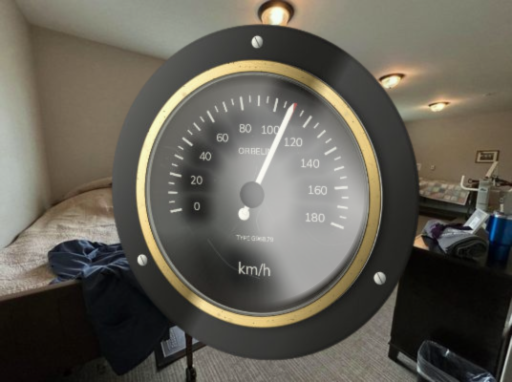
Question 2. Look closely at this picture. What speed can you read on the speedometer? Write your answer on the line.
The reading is 110 km/h
